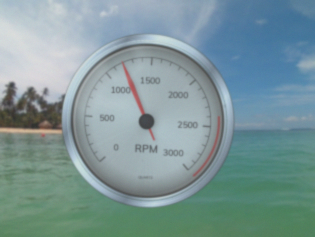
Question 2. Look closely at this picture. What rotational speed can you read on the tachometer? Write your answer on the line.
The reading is 1200 rpm
